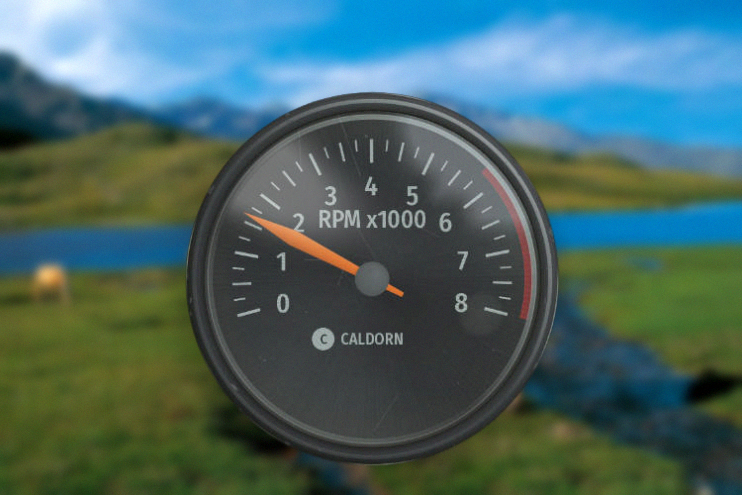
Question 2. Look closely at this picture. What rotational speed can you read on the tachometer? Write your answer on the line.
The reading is 1625 rpm
